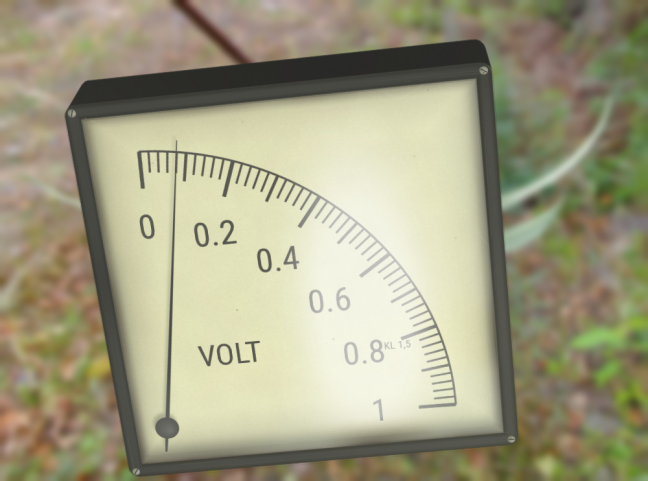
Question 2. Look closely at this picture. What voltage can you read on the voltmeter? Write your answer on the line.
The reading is 0.08 V
